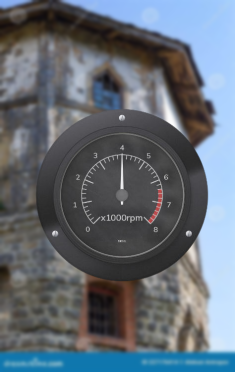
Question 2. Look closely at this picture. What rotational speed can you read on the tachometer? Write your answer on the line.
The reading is 4000 rpm
